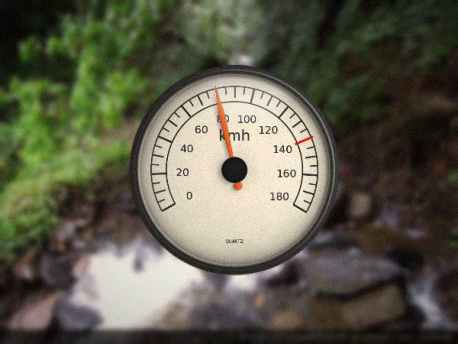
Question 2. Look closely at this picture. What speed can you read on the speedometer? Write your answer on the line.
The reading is 80 km/h
